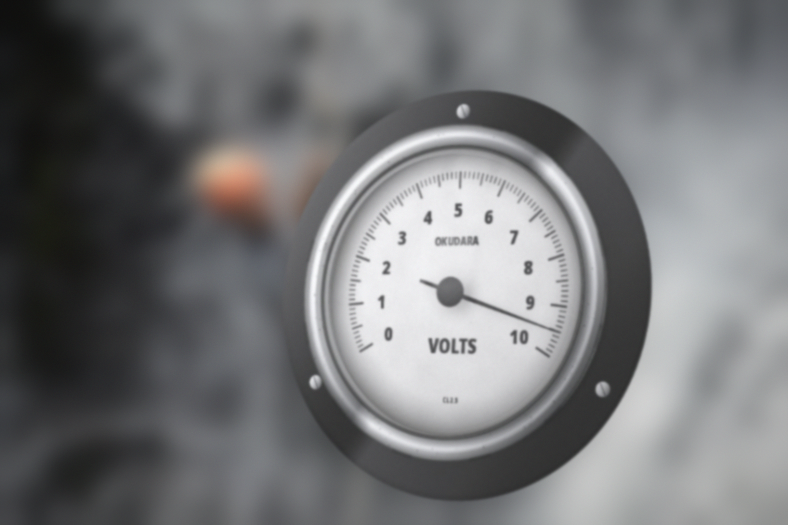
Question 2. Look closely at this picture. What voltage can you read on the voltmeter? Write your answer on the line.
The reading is 9.5 V
